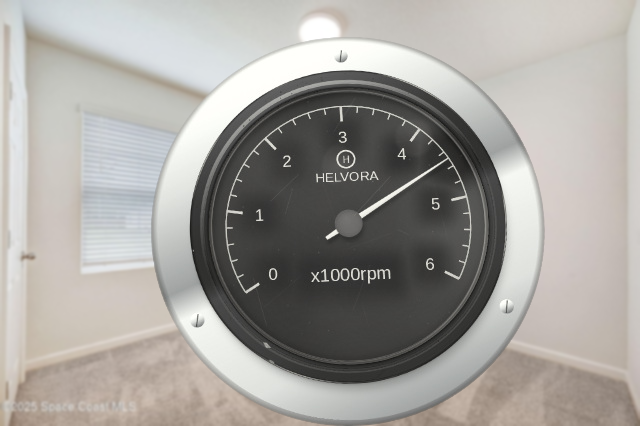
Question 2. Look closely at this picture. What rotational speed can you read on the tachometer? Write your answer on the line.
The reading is 4500 rpm
